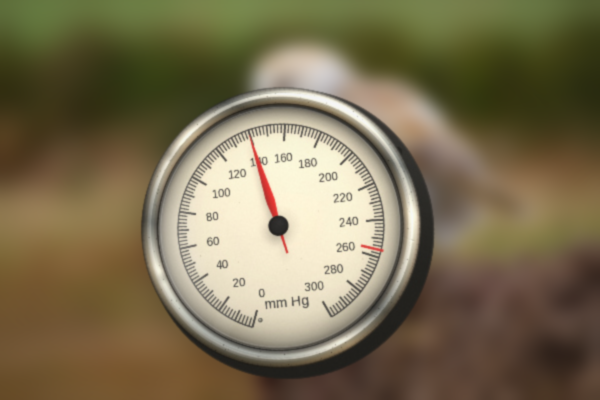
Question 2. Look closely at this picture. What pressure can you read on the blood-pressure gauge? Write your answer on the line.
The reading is 140 mmHg
